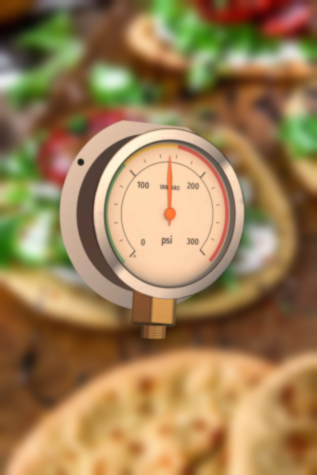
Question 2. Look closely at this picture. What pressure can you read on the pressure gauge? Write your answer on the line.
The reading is 150 psi
